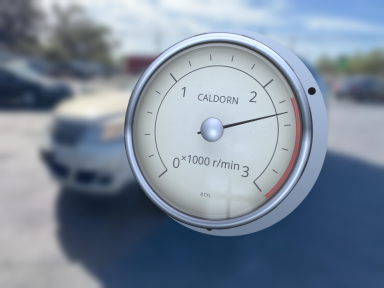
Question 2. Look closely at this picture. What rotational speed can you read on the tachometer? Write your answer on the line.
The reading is 2300 rpm
